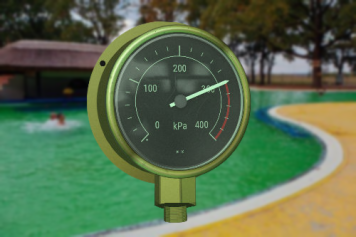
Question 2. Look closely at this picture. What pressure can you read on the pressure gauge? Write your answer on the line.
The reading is 300 kPa
